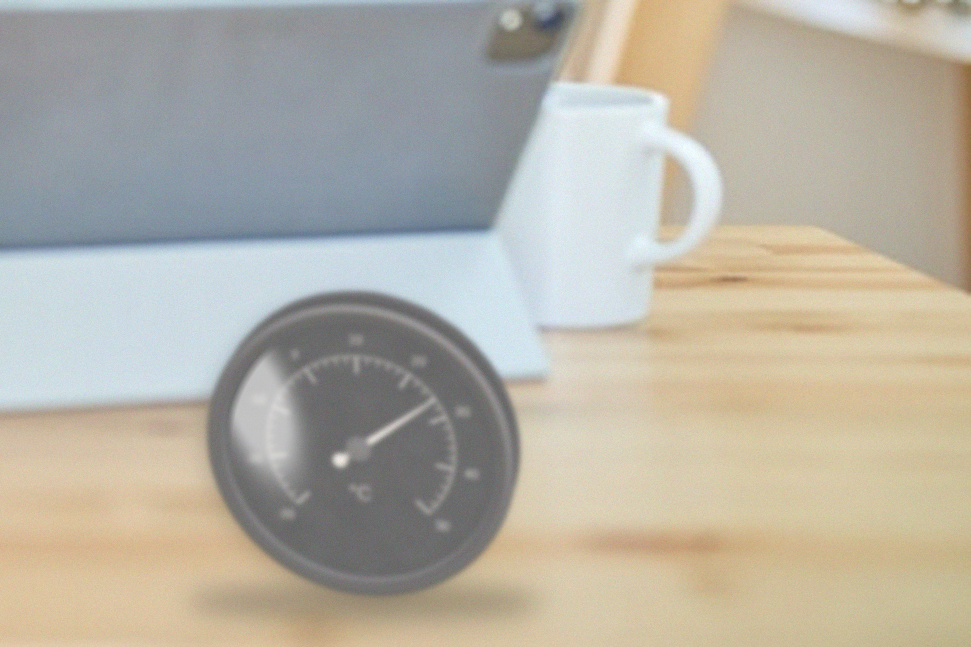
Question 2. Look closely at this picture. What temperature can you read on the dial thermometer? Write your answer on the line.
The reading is 26 °C
